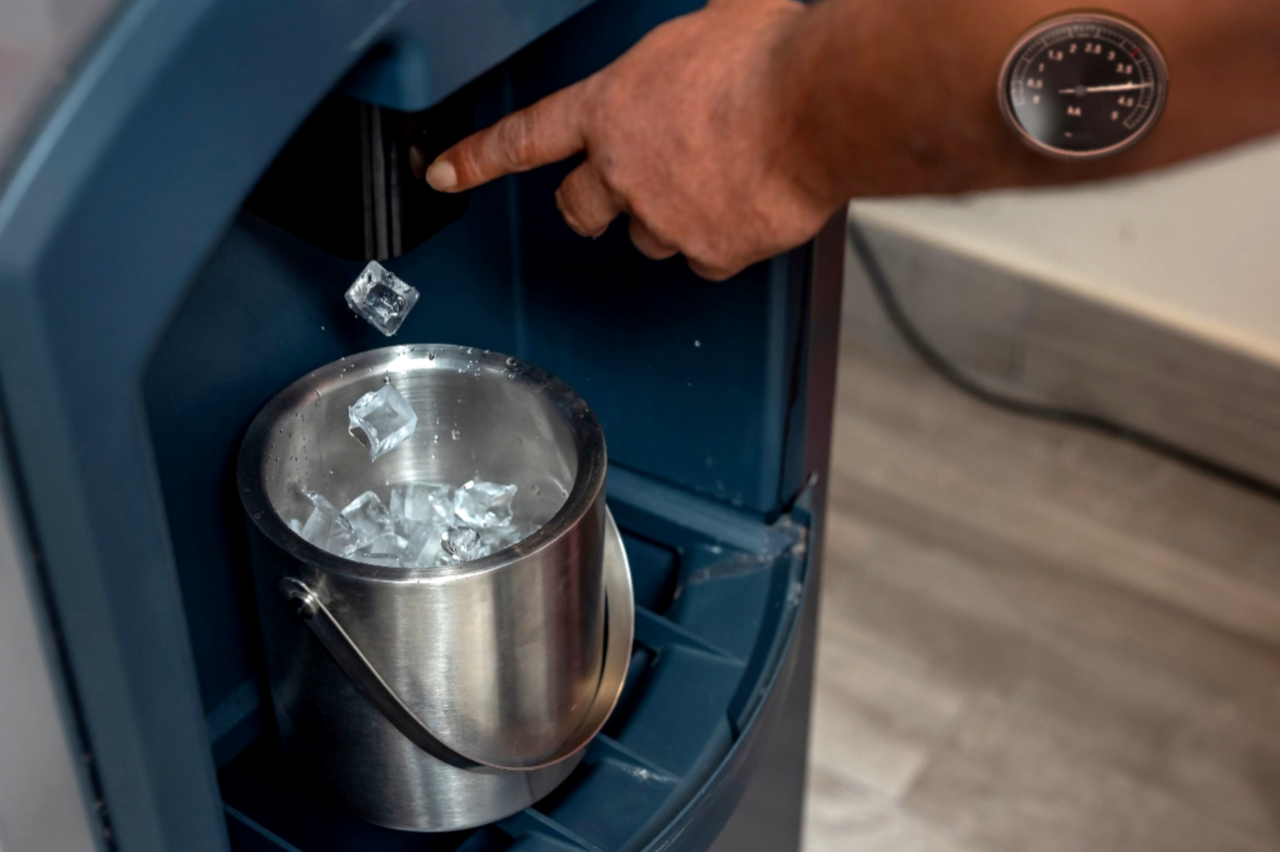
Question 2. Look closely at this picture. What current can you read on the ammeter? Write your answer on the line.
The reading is 4 kA
